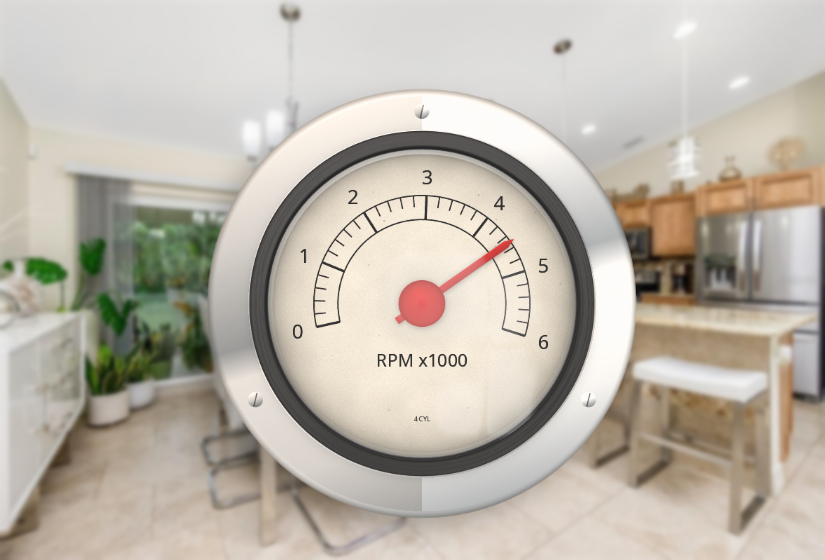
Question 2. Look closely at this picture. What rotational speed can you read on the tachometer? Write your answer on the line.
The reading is 4500 rpm
